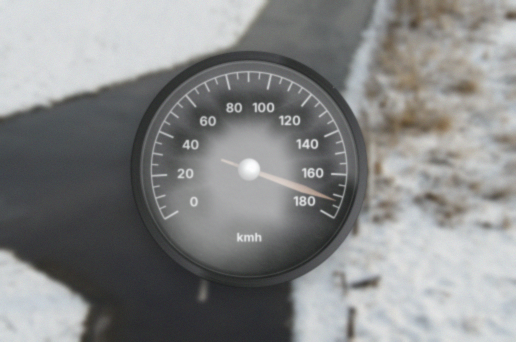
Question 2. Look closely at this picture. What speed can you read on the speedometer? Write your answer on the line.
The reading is 172.5 km/h
